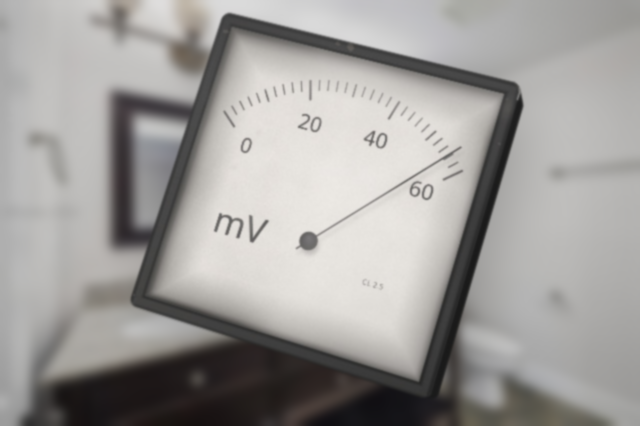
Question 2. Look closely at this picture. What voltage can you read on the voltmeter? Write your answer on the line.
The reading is 56 mV
